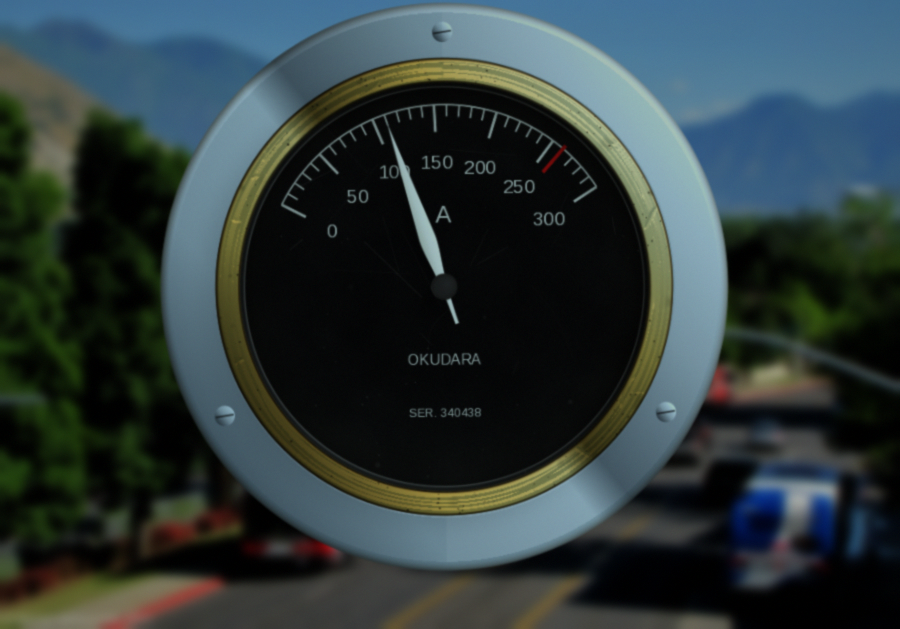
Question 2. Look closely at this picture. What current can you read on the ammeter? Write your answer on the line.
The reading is 110 A
